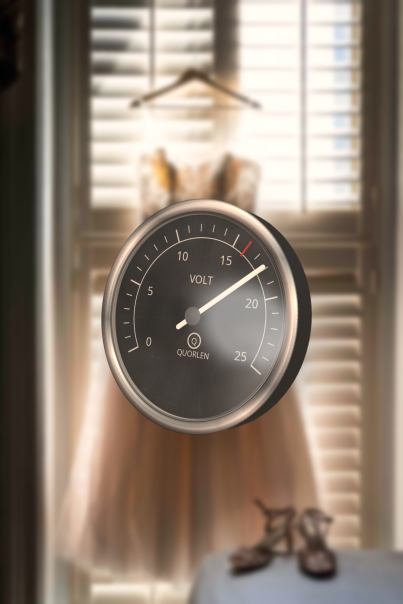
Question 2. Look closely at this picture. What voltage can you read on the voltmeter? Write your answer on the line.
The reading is 18 V
